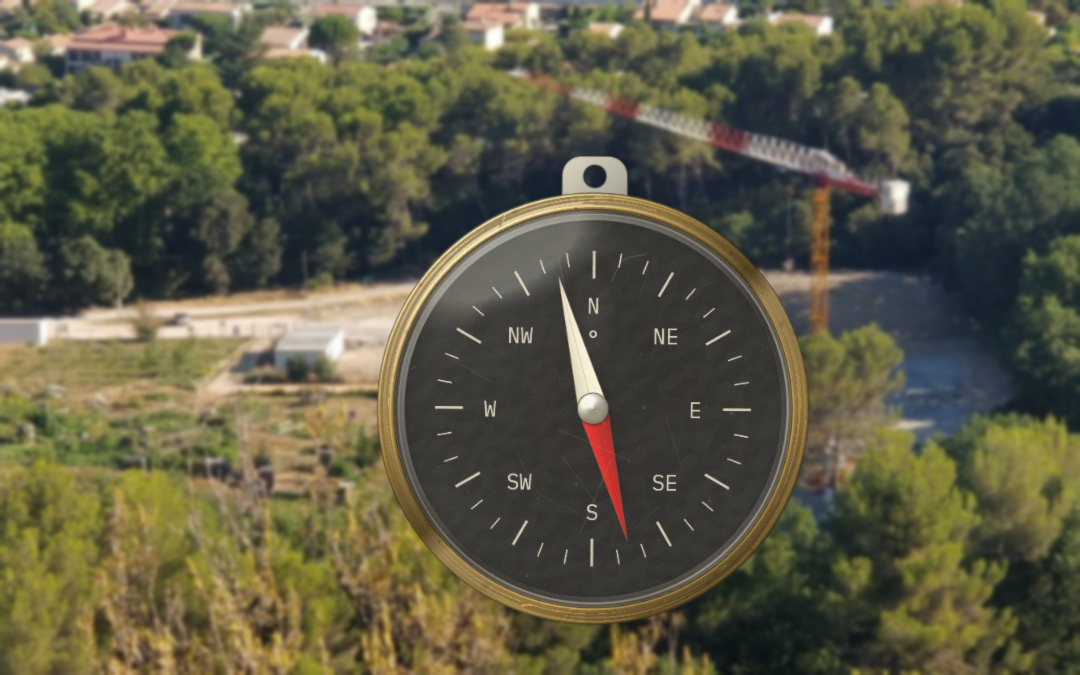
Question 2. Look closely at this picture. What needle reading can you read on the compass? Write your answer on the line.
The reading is 165 °
